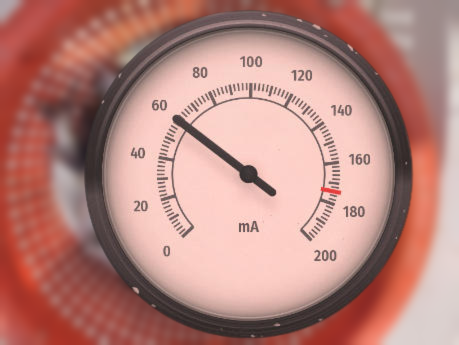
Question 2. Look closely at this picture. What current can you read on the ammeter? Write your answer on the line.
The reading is 60 mA
